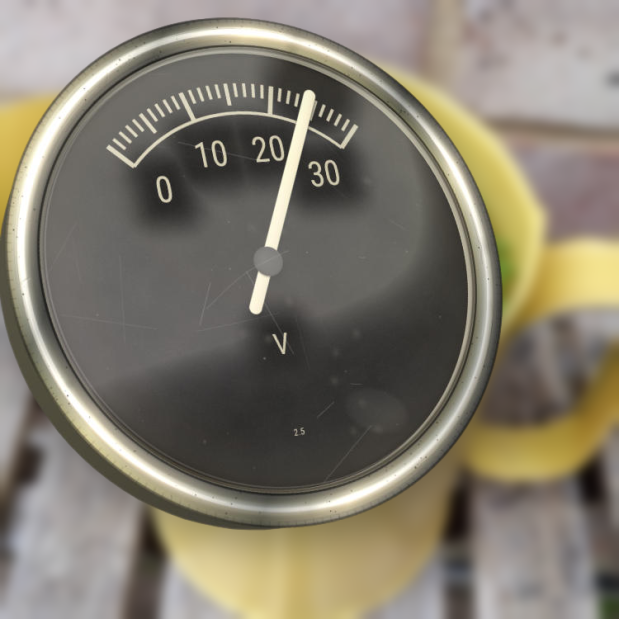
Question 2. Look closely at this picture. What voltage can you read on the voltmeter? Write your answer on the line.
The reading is 24 V
